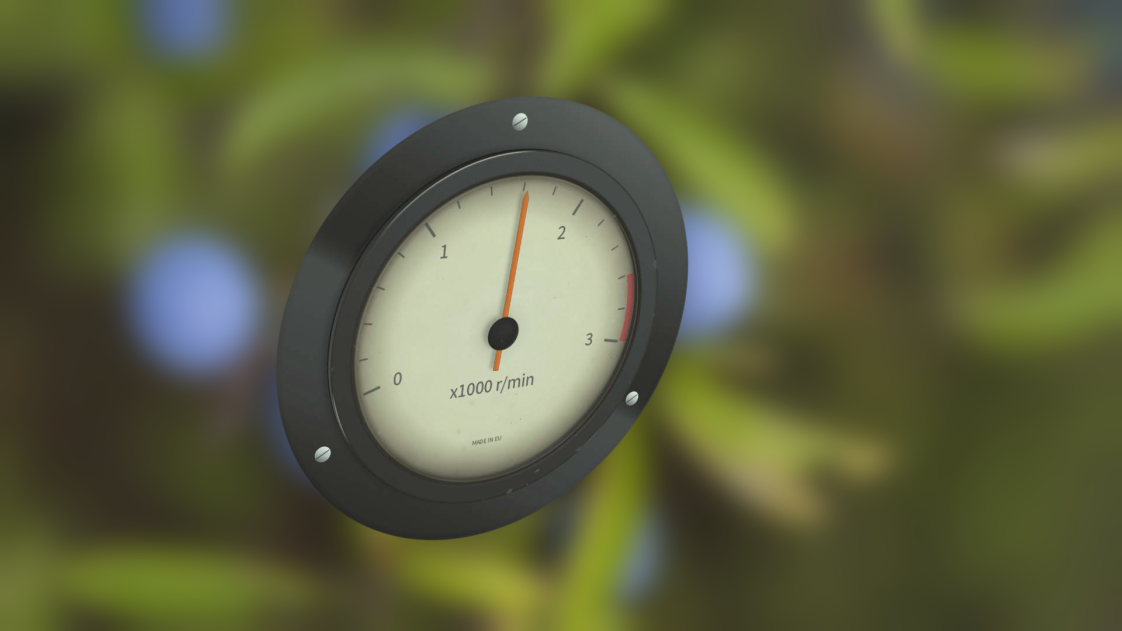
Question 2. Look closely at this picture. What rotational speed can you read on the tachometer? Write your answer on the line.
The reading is 1600 rpm
